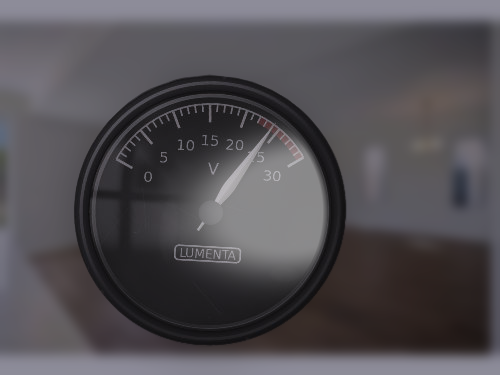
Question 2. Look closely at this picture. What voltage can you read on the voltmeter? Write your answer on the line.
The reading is 24 V
